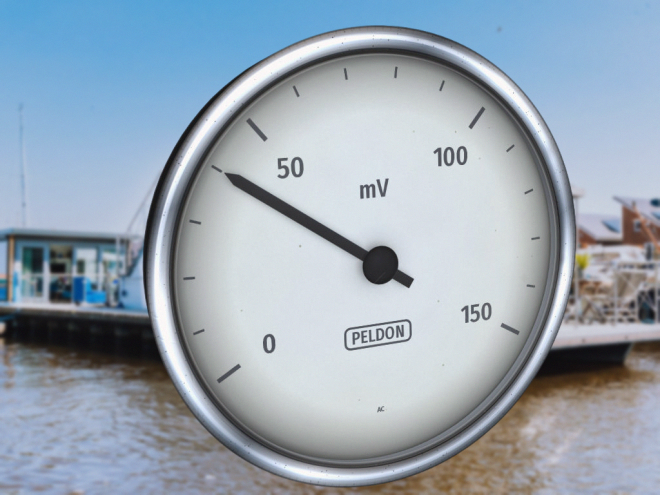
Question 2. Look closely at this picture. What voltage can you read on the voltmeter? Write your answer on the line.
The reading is 40 mV
